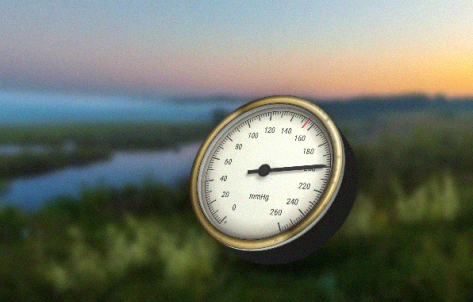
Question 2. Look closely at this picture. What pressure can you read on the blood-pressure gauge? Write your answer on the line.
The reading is 200 mmHg
